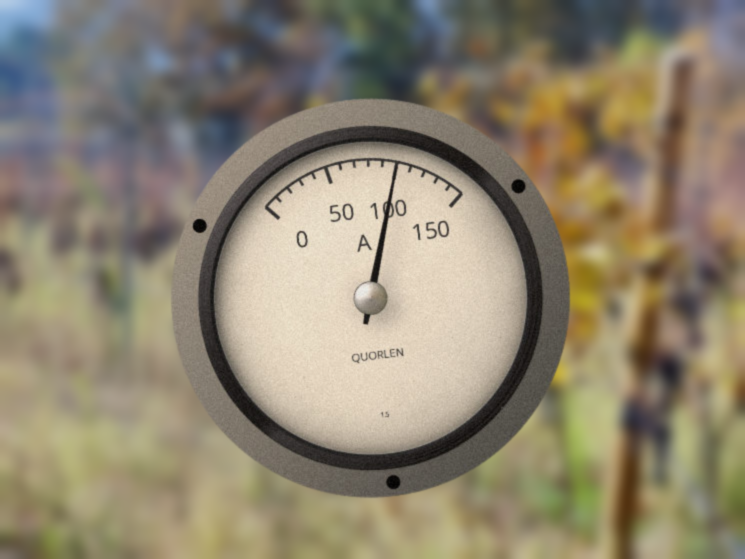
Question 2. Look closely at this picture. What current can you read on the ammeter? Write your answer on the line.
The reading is 100 A
